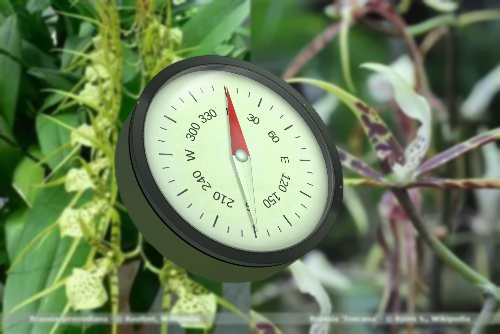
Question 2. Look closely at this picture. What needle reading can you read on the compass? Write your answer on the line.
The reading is 0 °
